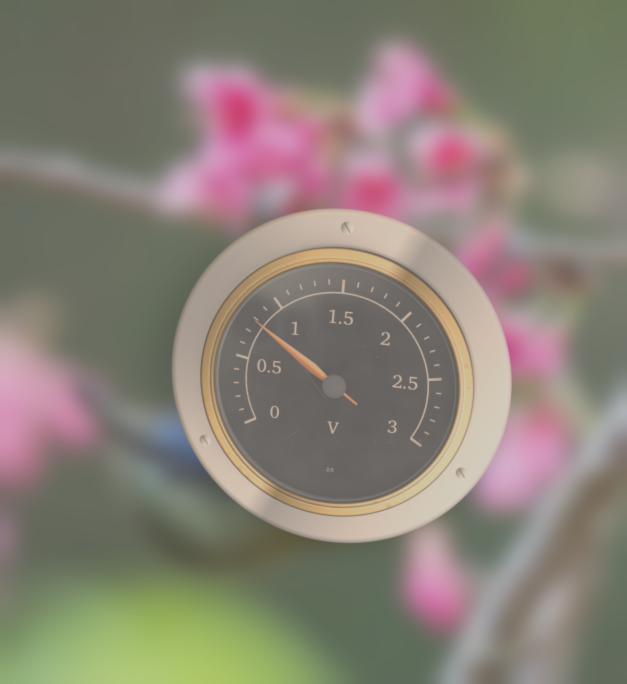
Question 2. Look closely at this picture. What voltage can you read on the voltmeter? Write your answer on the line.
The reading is 0.8 V
